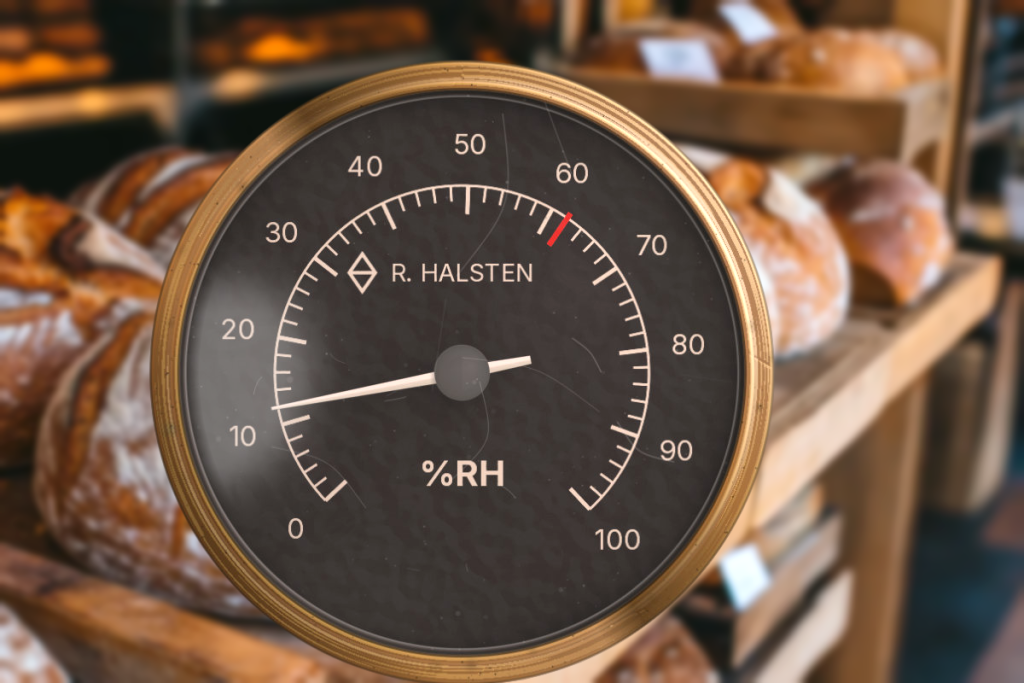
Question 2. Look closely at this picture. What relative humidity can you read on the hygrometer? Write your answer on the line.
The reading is 12 %
